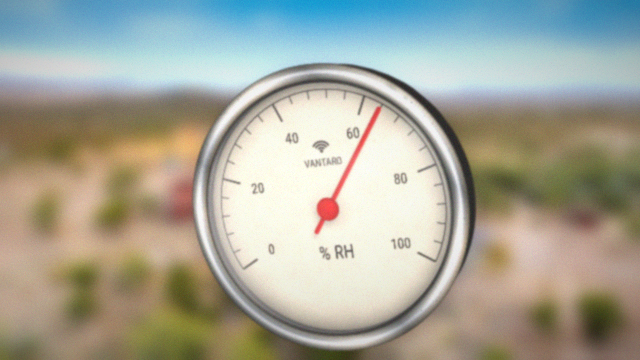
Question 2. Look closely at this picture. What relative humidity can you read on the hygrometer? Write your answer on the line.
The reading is 64 %
